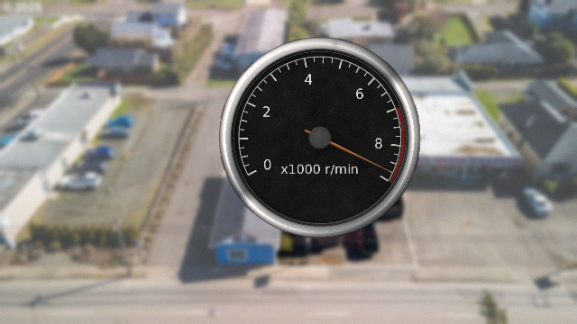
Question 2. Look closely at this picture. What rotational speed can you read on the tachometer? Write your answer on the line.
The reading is 8750 rpm
